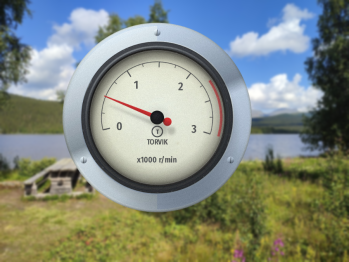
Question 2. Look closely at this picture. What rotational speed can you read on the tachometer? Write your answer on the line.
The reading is 500 rpm
